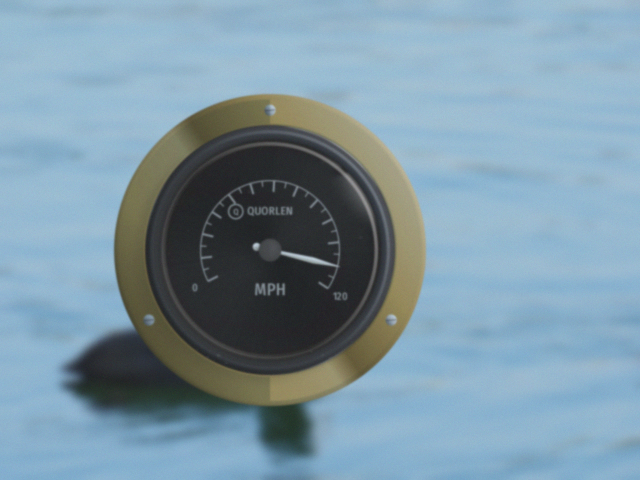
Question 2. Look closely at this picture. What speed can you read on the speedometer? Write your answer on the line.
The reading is 110 mph
